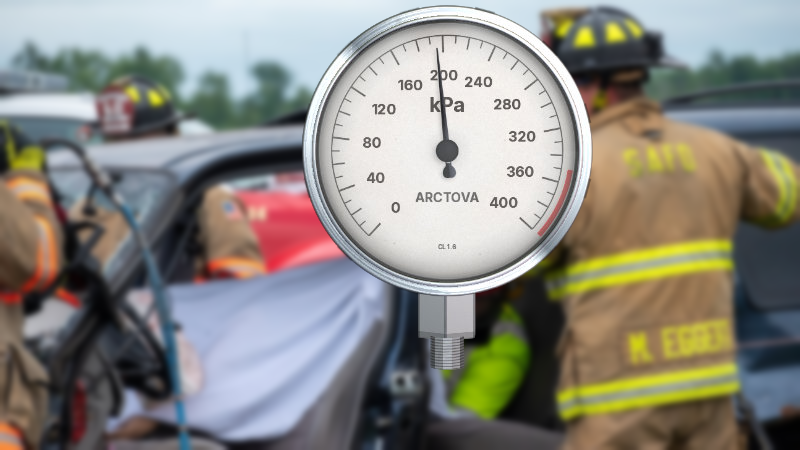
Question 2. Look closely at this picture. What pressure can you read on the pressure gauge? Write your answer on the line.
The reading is 195 kPa
